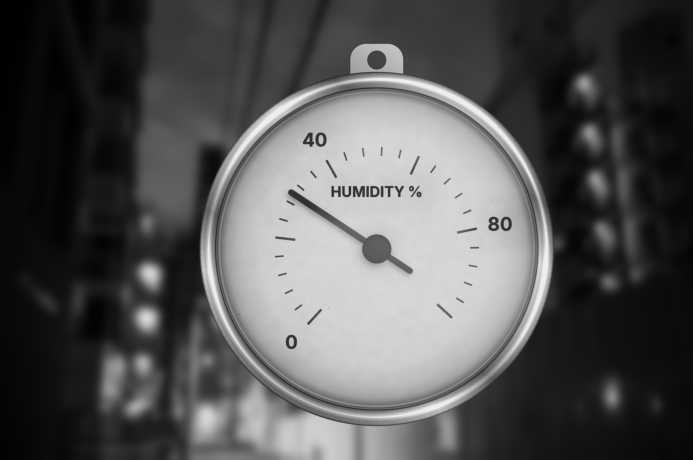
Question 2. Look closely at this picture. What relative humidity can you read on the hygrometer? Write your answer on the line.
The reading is 30 %
